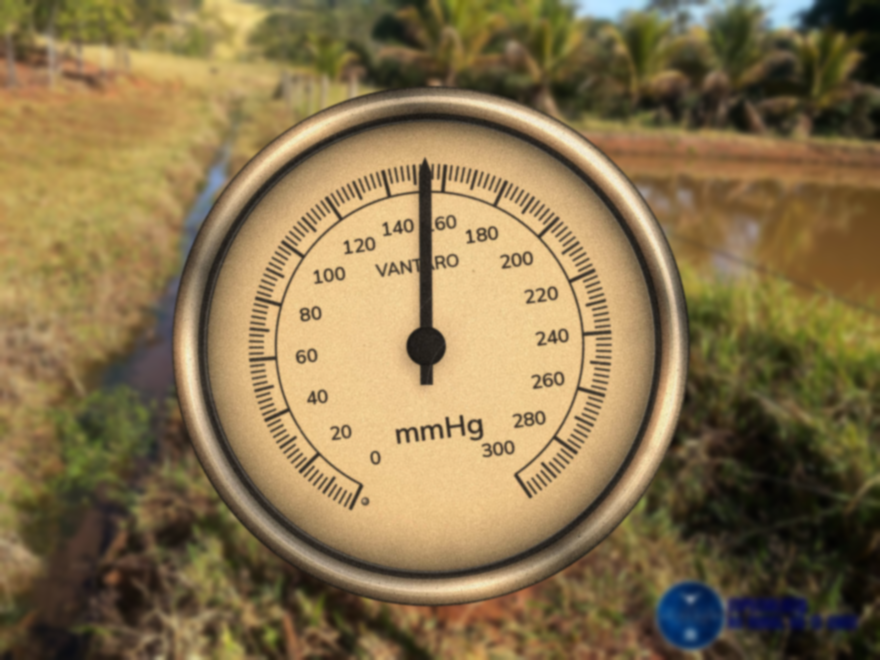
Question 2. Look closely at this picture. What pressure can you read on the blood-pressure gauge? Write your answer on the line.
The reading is 154 mmHg
